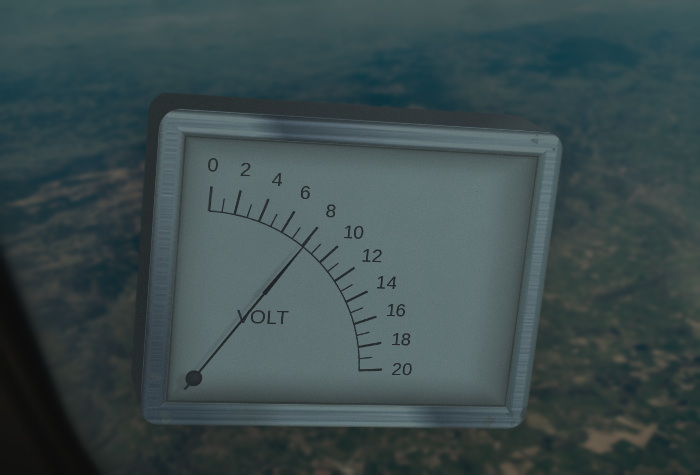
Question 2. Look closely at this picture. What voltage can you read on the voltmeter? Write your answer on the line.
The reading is 8 V
